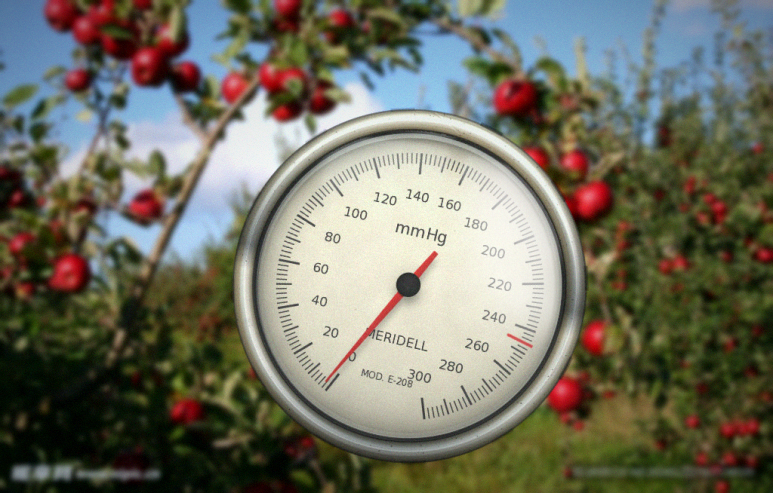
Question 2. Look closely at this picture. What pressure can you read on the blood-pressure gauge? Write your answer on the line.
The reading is 2 mmHg
